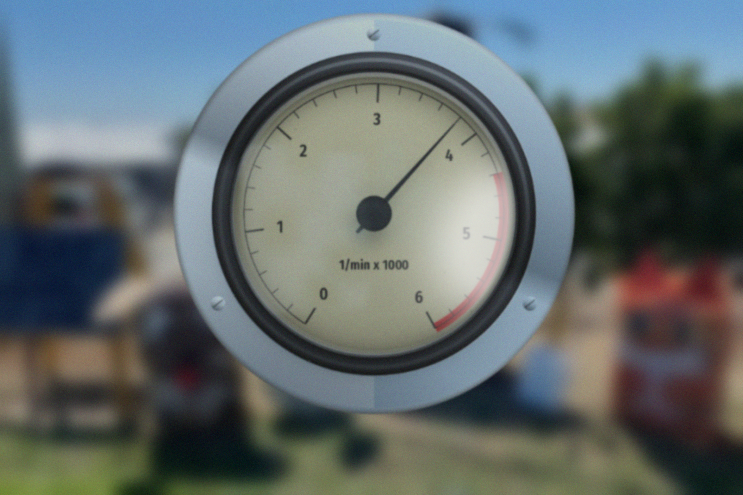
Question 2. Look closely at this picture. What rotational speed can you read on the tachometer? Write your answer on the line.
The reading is 3800 rpm
